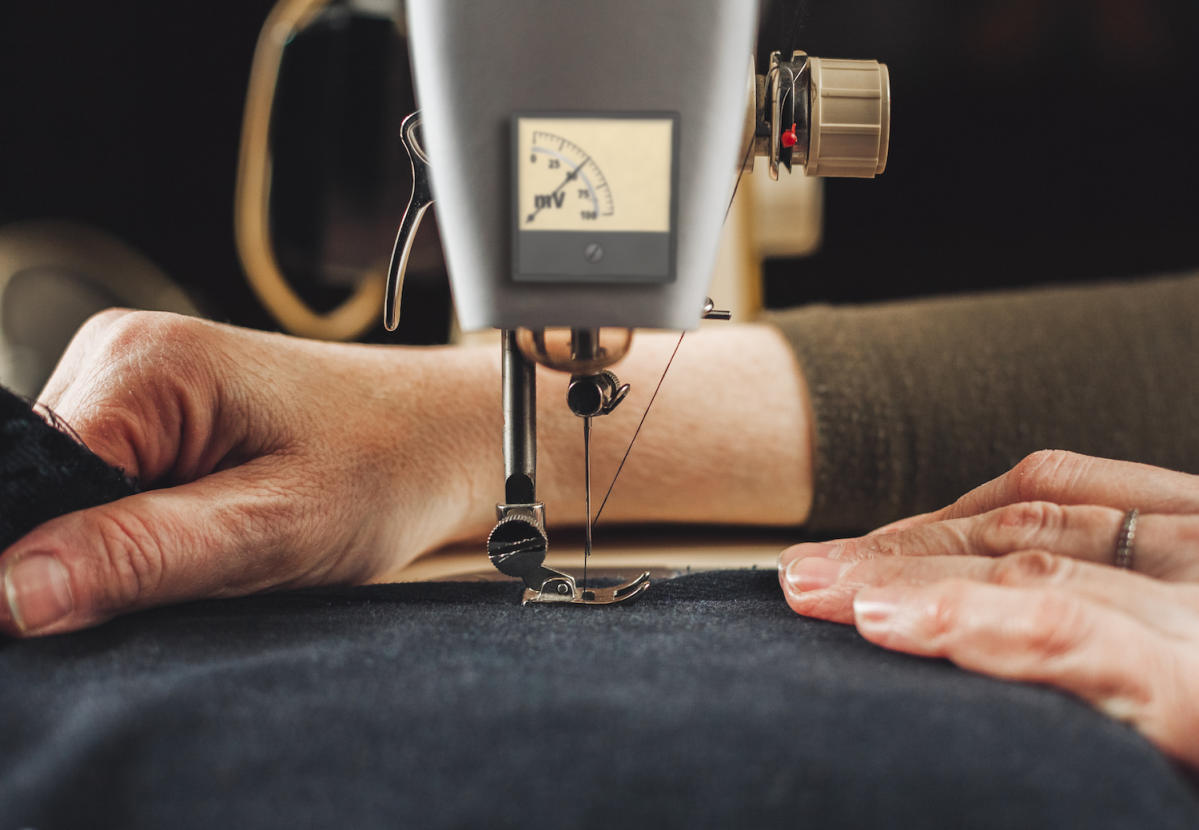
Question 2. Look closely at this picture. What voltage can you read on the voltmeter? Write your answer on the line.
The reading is 50 mV
